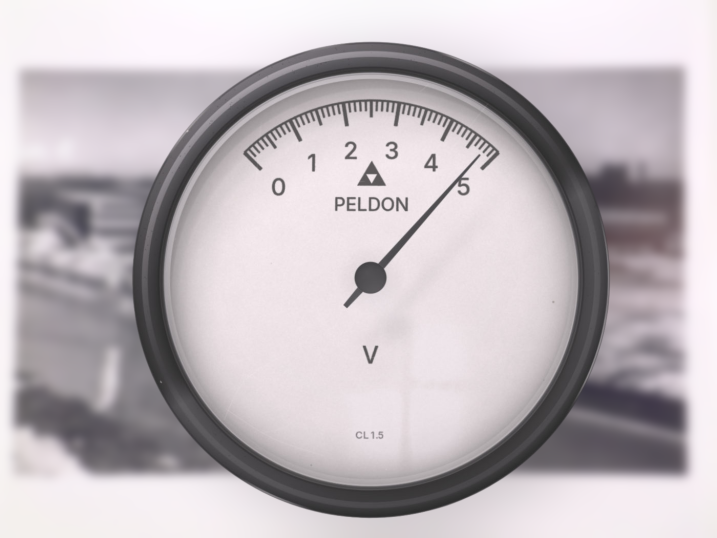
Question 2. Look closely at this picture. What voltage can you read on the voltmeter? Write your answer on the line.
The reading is 4.8 V
